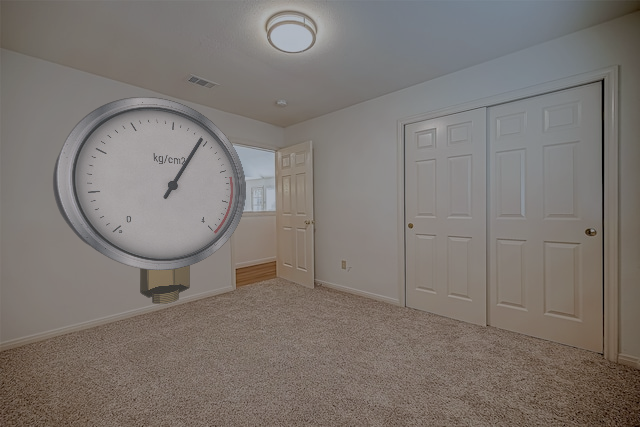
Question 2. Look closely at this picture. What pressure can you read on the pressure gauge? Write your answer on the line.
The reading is 2.4 kg/cm²
